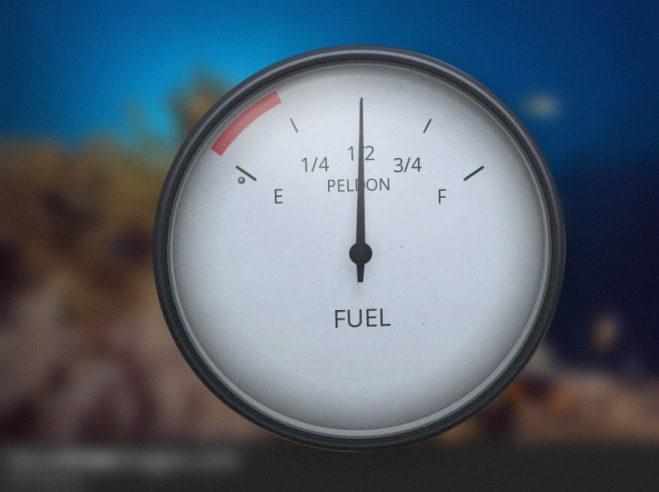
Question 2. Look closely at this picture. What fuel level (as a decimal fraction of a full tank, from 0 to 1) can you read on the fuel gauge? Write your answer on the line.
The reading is 0.5
